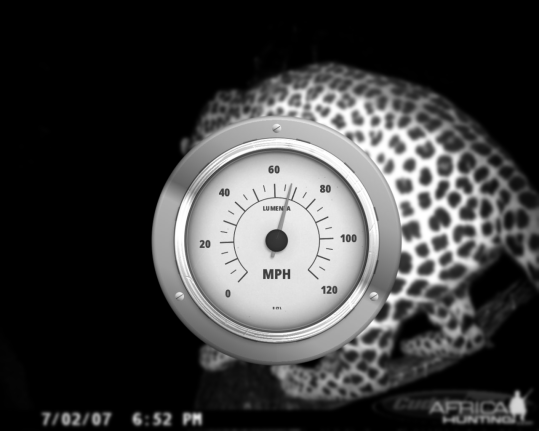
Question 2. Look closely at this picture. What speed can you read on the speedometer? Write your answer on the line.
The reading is 67.5 mph
